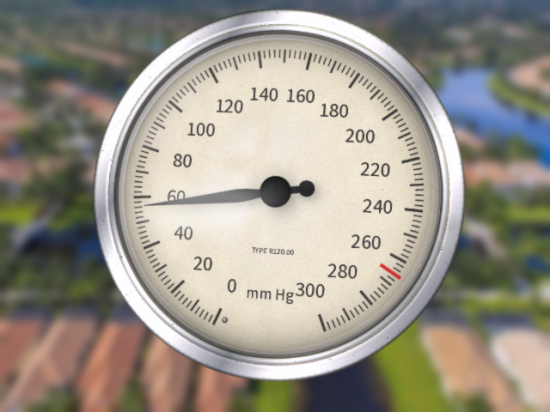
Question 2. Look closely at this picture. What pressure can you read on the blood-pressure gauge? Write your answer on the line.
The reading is 56 mmHg
